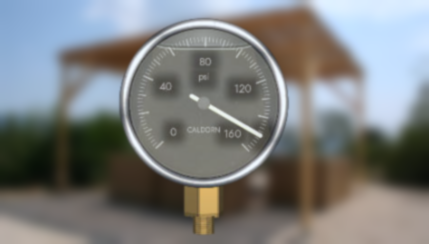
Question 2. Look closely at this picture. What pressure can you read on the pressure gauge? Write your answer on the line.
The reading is 150 psi
